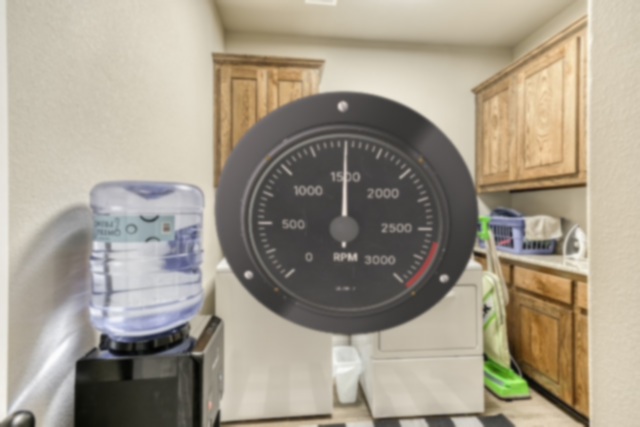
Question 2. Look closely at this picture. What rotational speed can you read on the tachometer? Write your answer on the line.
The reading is 1500 rpm
